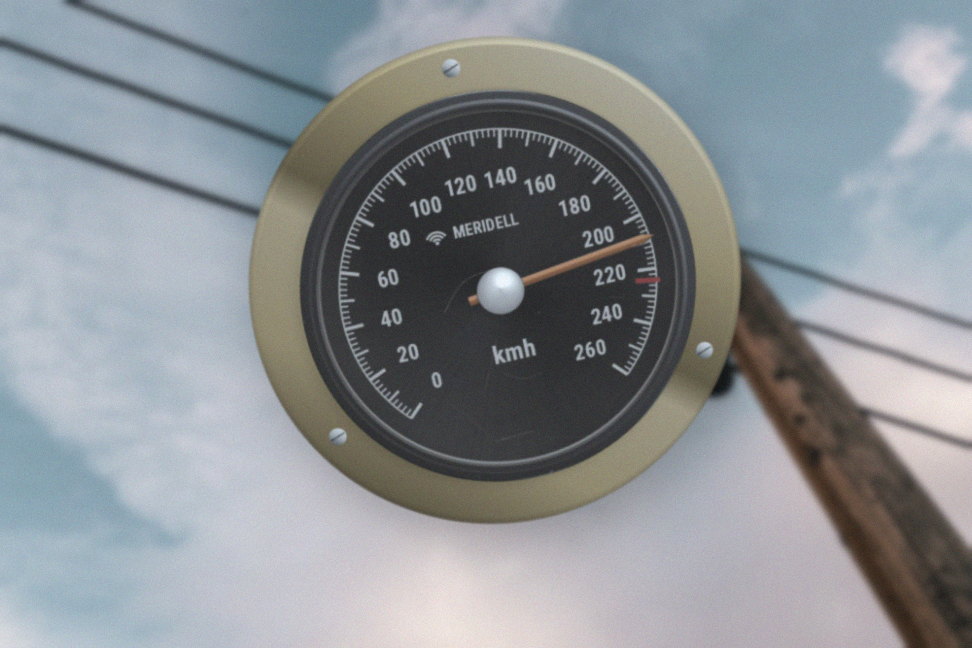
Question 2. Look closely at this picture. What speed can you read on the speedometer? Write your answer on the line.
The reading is 208 km/h
